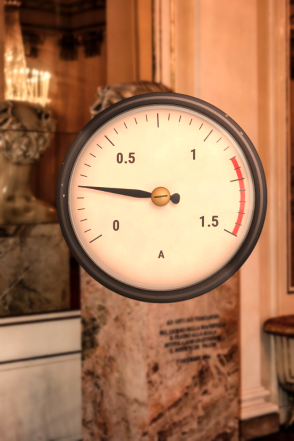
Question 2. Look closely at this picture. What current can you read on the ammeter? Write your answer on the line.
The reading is 0.25 A
